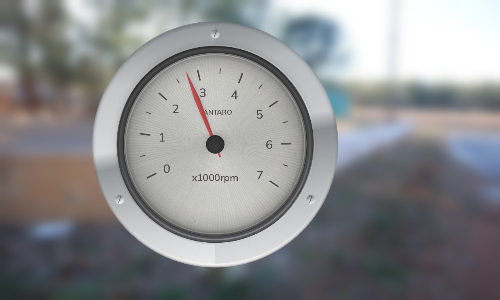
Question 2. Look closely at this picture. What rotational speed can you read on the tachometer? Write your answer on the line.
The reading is 2750 rpm
